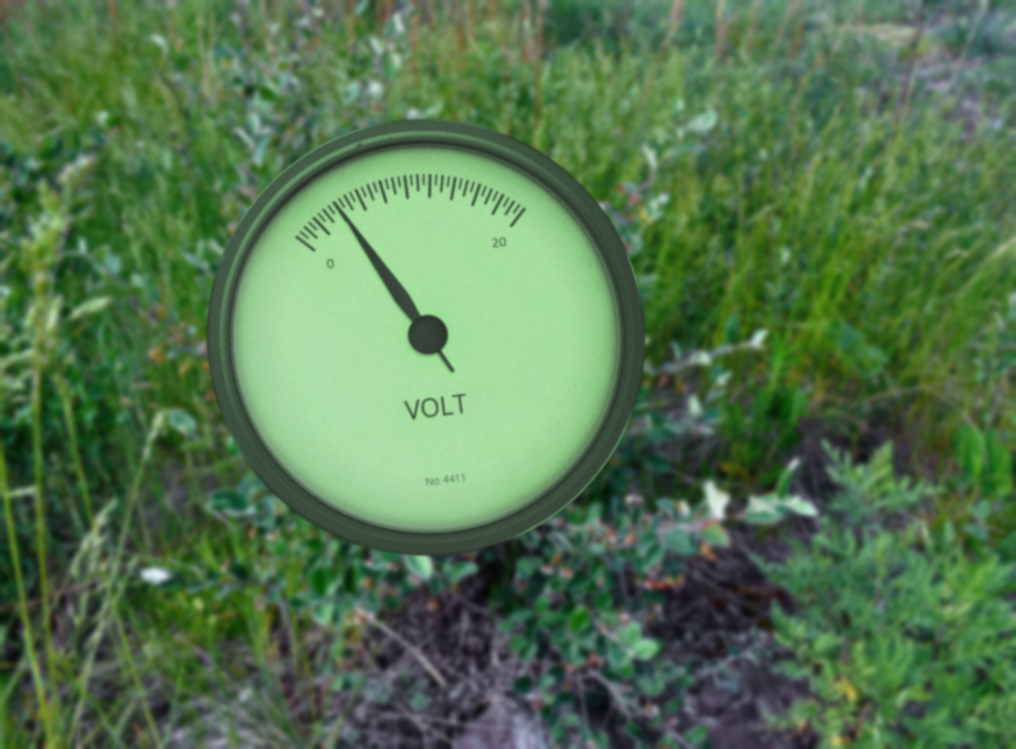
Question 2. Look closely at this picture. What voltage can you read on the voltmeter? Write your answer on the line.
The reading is 4 V
